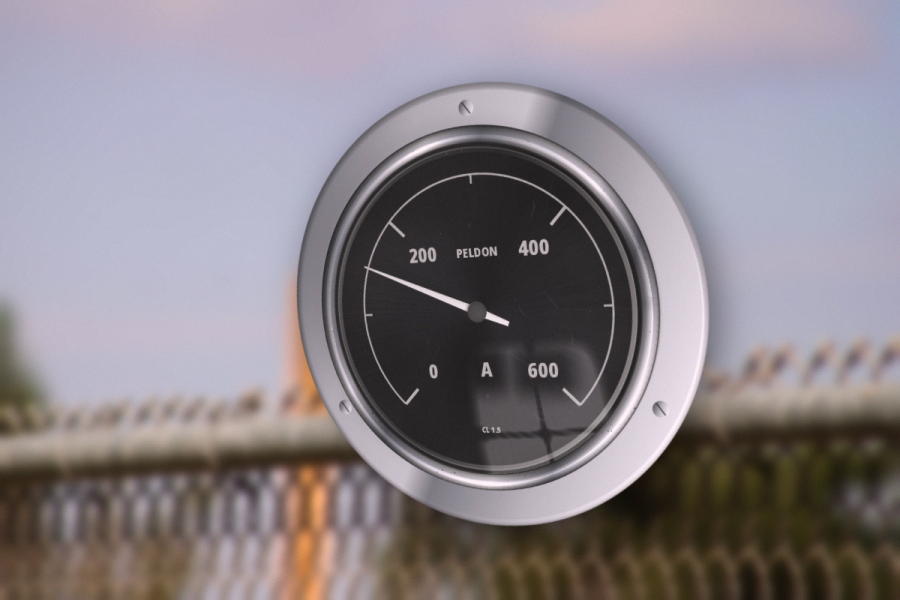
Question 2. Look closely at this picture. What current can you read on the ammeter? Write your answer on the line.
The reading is 150 A
